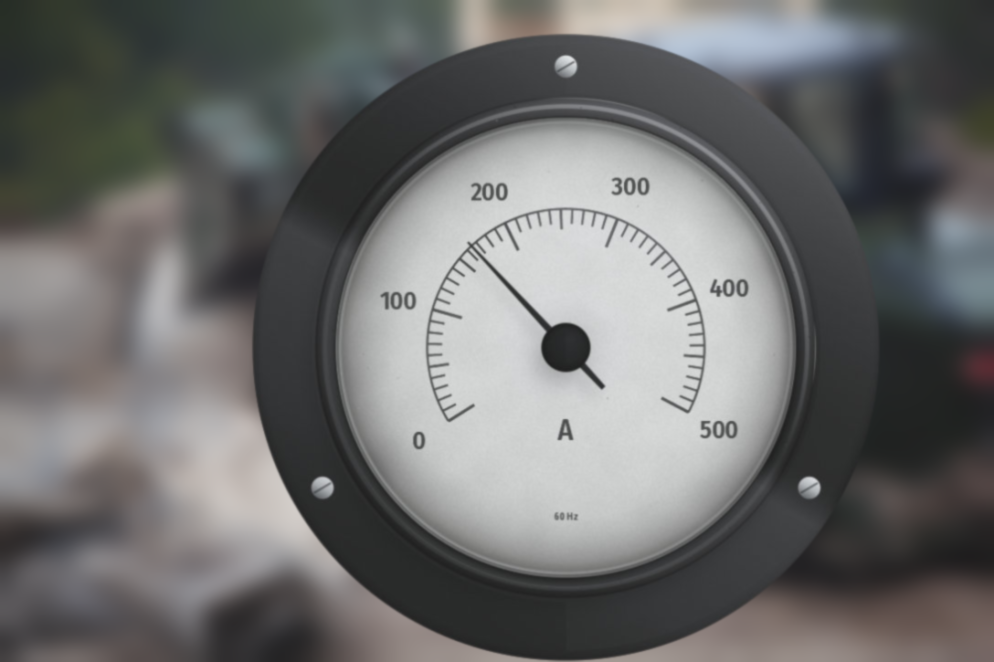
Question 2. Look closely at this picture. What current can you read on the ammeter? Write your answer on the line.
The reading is 165 A
